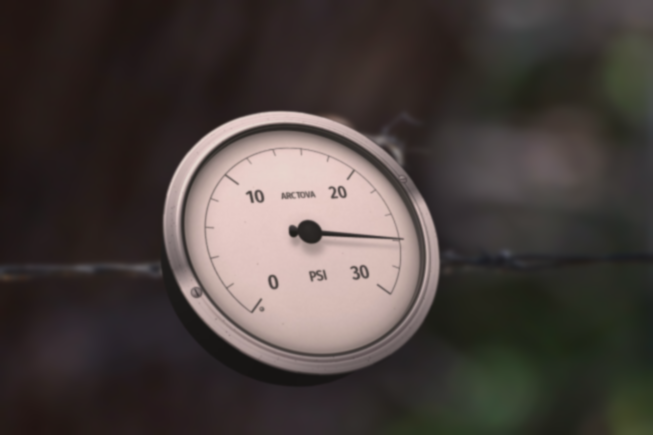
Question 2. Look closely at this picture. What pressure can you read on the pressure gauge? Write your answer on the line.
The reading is 26 psi
